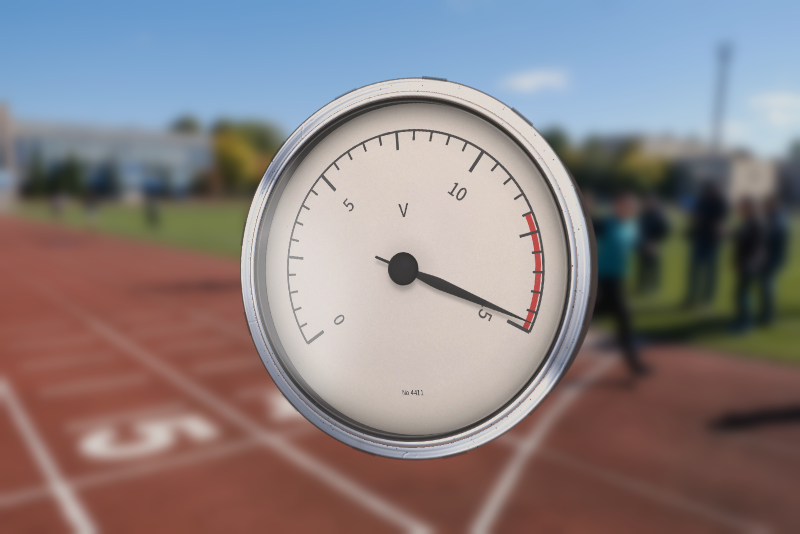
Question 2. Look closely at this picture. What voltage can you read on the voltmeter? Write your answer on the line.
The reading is 14.75 V
